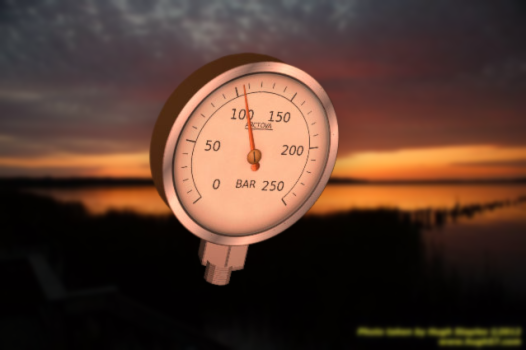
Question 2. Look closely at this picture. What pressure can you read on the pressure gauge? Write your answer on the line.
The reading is 105 bar
